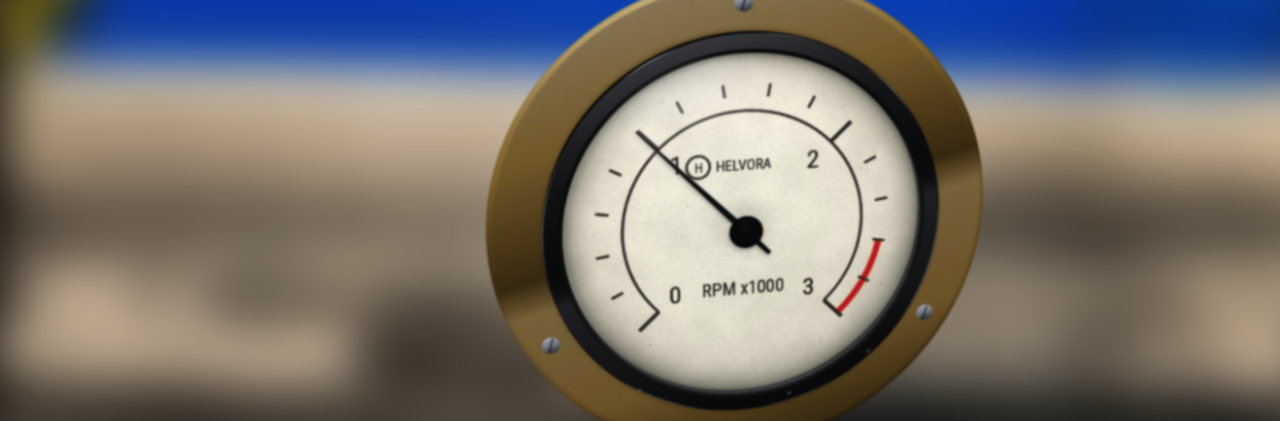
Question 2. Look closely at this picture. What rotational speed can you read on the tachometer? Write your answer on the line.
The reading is 1000 rpm
